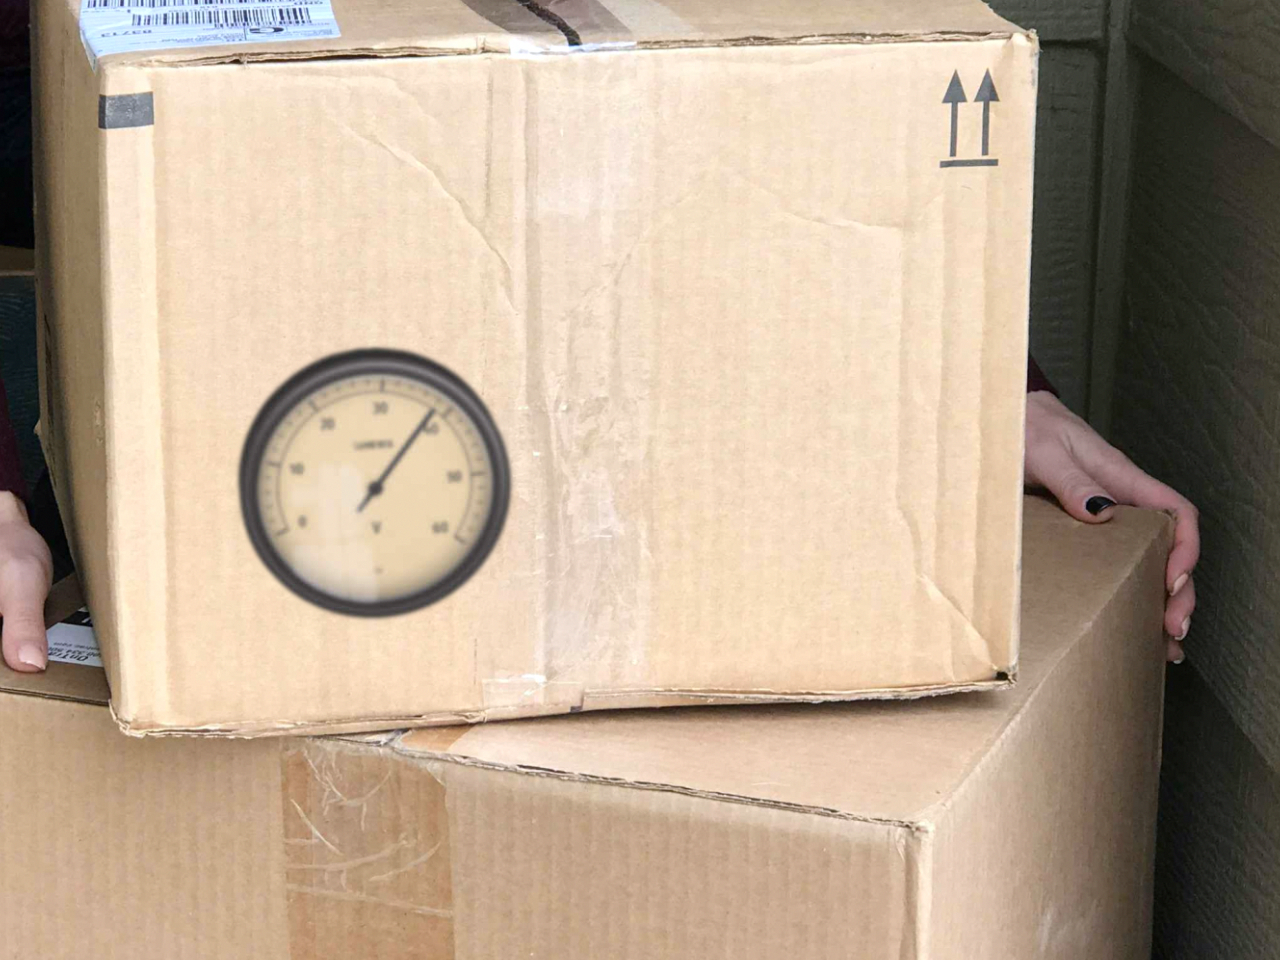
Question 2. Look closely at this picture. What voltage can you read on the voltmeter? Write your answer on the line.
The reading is 38 V
